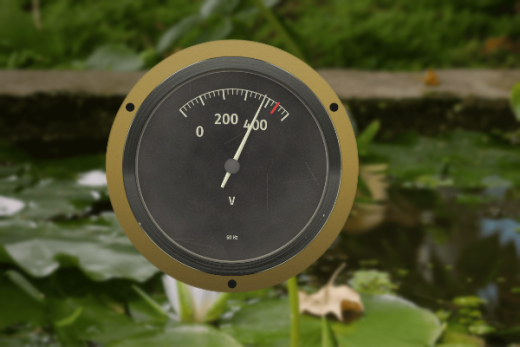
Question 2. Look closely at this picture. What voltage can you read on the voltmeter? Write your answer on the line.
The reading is 380 V
